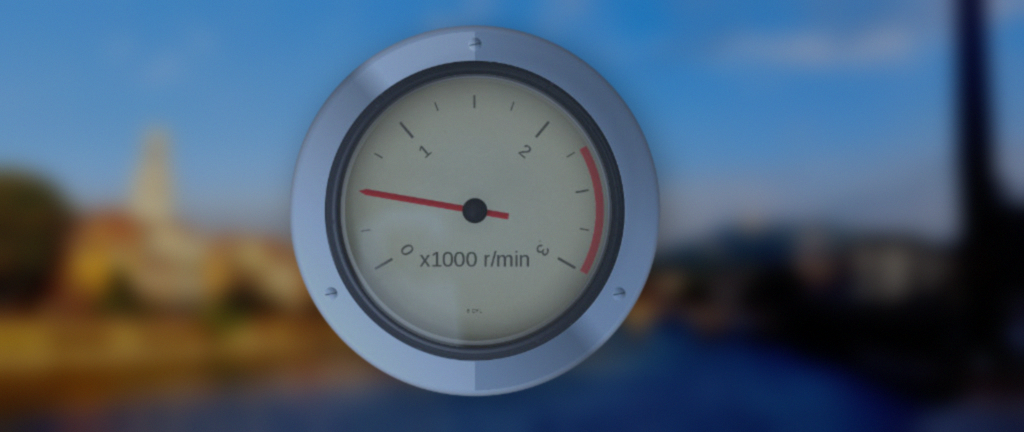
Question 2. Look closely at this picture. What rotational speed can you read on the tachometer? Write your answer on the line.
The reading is 500 rpm
